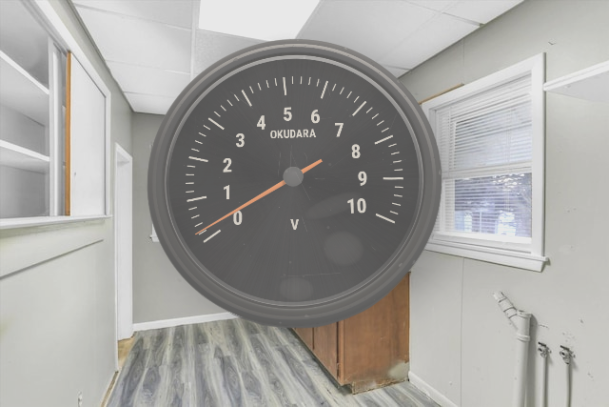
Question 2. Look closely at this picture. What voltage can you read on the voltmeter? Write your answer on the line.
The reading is 0.2 V
